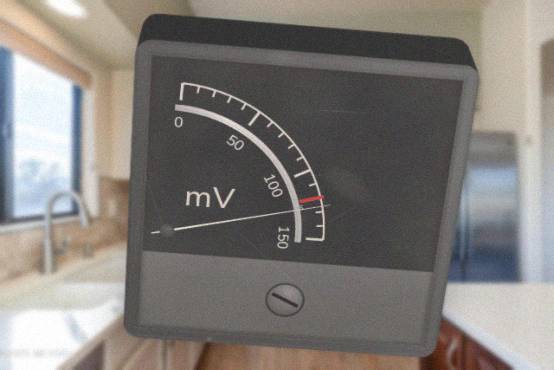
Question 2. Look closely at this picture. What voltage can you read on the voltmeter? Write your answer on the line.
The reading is 125 mV
